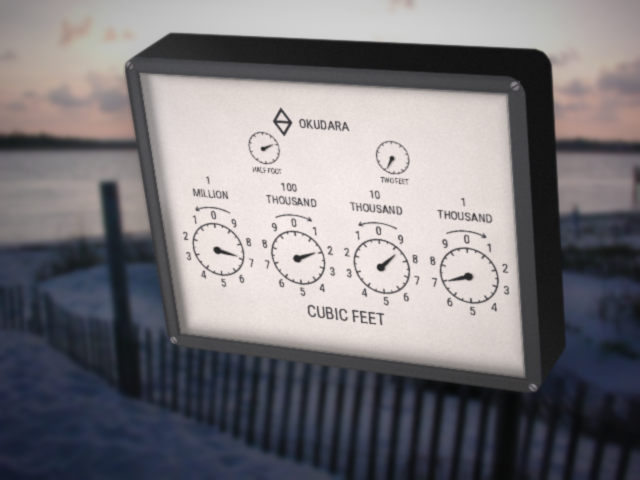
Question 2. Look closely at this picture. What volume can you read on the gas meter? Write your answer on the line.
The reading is 718700 ft³
